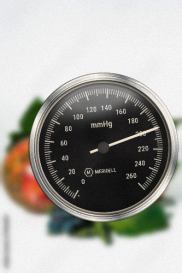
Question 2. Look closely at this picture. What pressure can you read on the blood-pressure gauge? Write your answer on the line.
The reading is 200 mmHg
